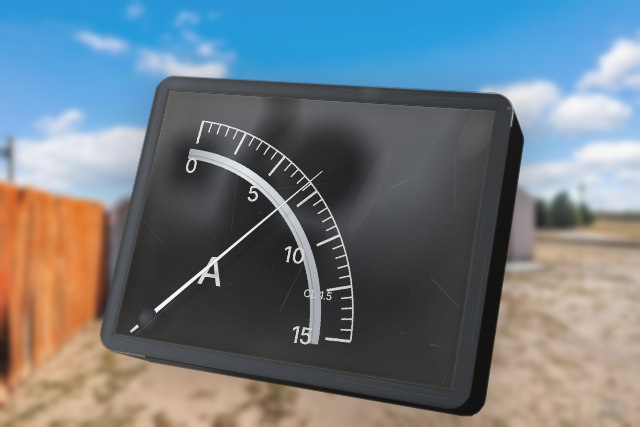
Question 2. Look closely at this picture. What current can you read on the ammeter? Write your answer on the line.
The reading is 7 A
